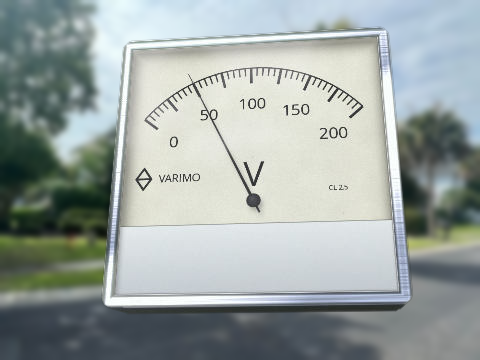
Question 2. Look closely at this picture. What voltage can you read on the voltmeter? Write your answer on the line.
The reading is 50 V
